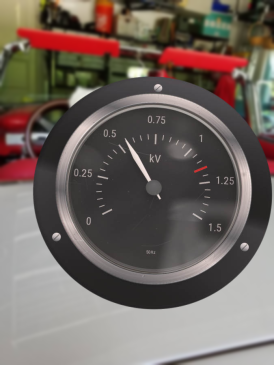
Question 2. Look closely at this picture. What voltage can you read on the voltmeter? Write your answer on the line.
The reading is 0.55 kV
